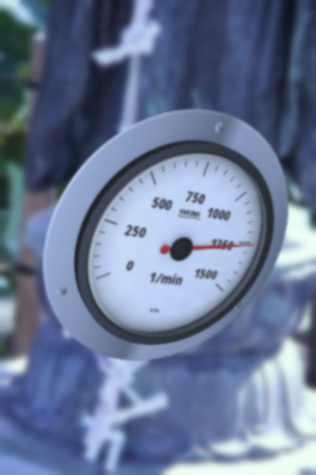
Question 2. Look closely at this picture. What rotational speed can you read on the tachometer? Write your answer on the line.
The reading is 1250 rpm
